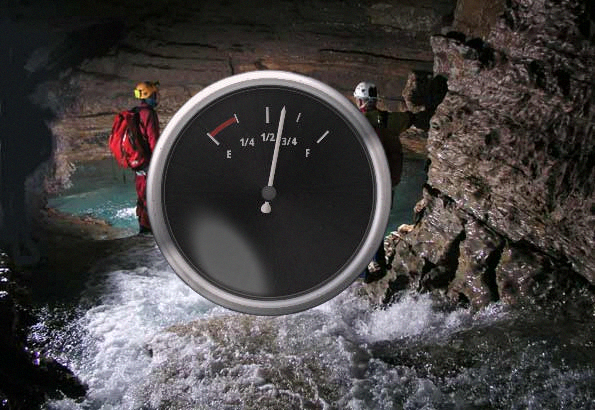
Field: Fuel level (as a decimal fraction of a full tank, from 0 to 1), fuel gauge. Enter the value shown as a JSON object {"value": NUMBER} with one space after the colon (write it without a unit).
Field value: {"value": 0.625}
